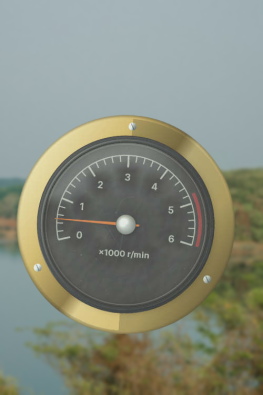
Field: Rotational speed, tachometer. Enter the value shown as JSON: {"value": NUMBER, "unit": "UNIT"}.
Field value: {"value": 500, "unit": "rpm"}
